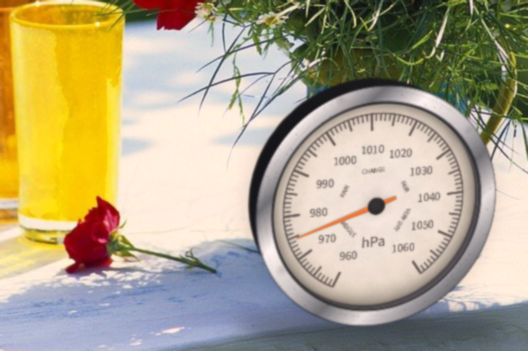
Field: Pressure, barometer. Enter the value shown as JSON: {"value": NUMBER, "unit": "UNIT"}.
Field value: {"value": 975, "unit": "hPa"}
